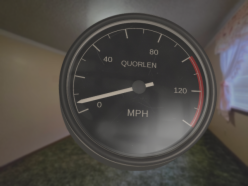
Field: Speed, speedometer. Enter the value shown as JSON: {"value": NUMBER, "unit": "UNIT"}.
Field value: {"value": 5, "unit": "mph"}
